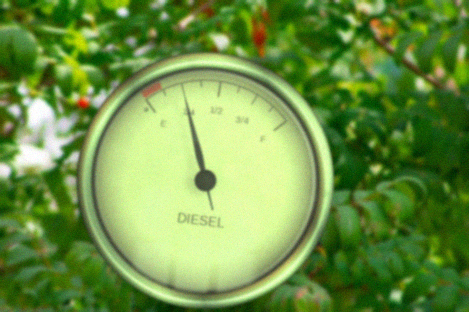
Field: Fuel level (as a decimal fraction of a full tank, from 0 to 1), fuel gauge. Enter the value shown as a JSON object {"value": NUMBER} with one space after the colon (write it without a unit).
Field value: {"value": 0.25}
